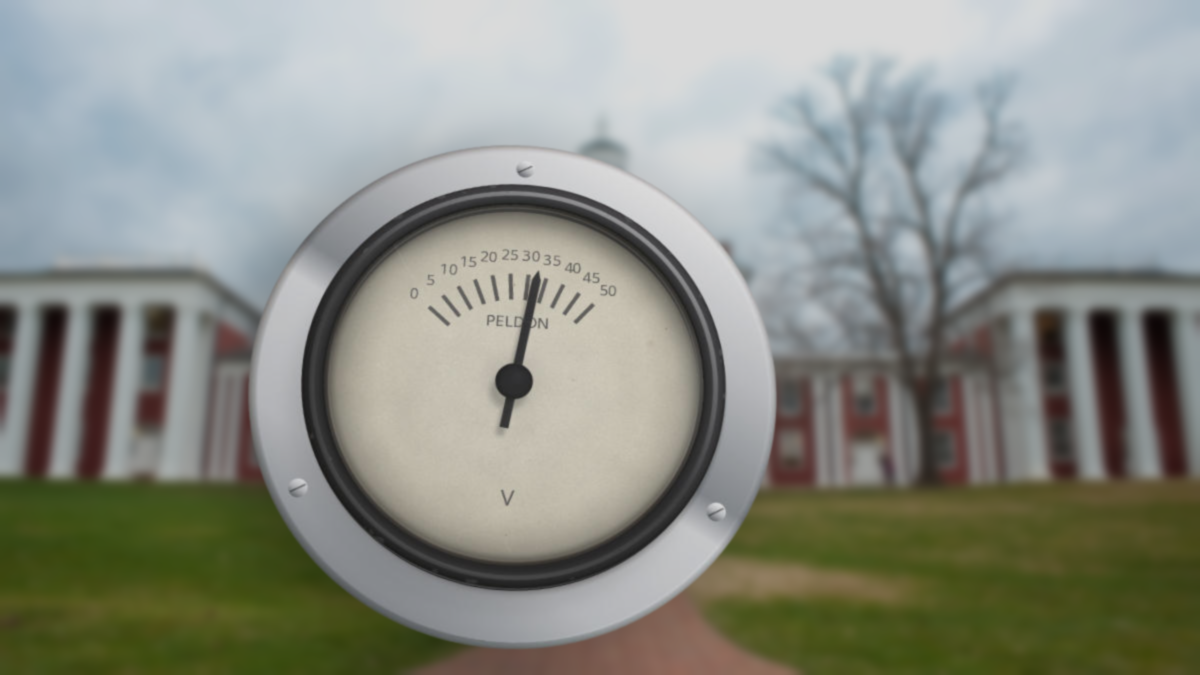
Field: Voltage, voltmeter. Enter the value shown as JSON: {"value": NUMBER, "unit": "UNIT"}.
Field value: {"value": 32.5, "unit": "V"}
